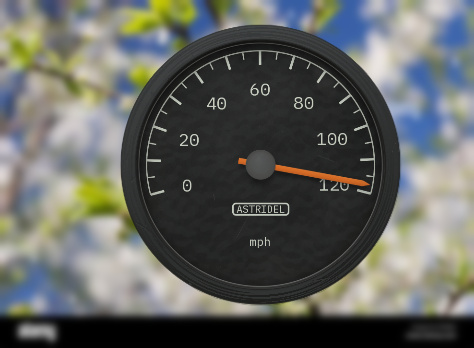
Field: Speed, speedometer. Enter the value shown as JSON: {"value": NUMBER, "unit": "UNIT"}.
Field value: {"value": 117.5, "unit": "mph"}
